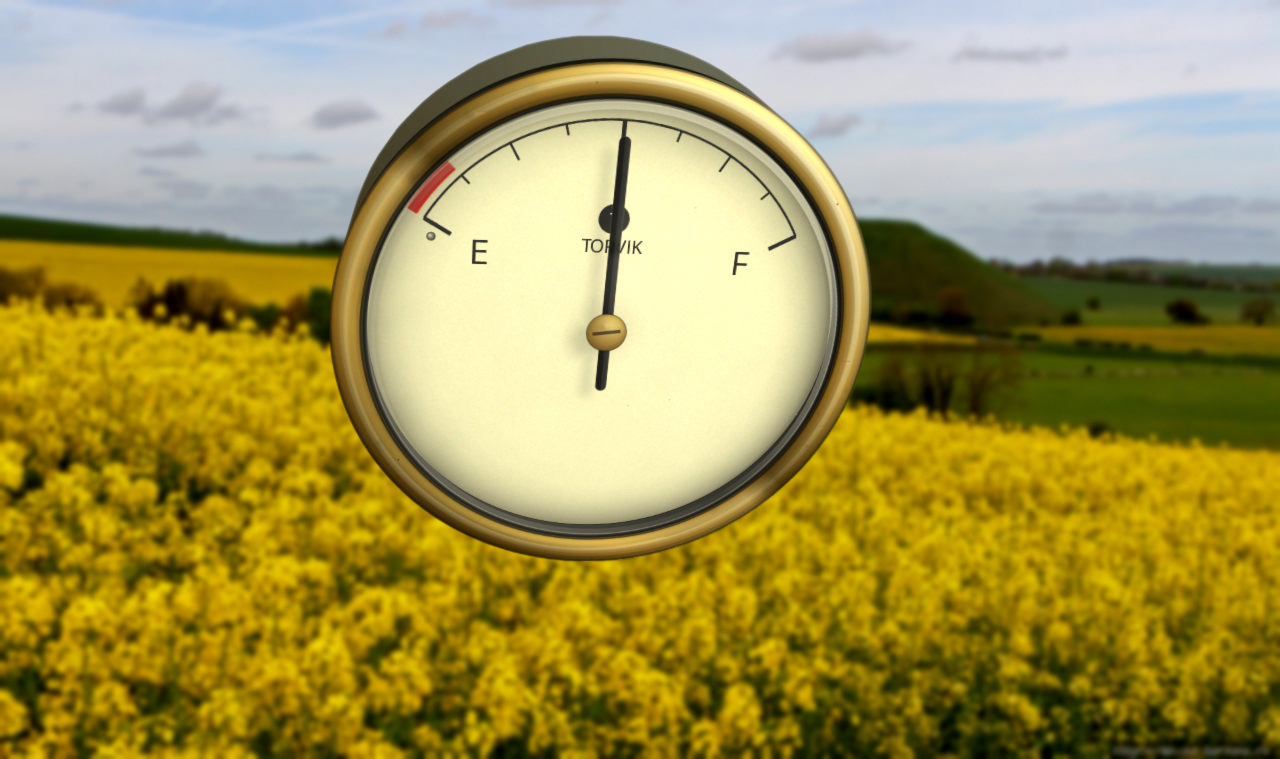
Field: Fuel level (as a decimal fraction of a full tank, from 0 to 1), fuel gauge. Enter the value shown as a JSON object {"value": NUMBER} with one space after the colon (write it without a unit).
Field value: {"value": 0.5}
